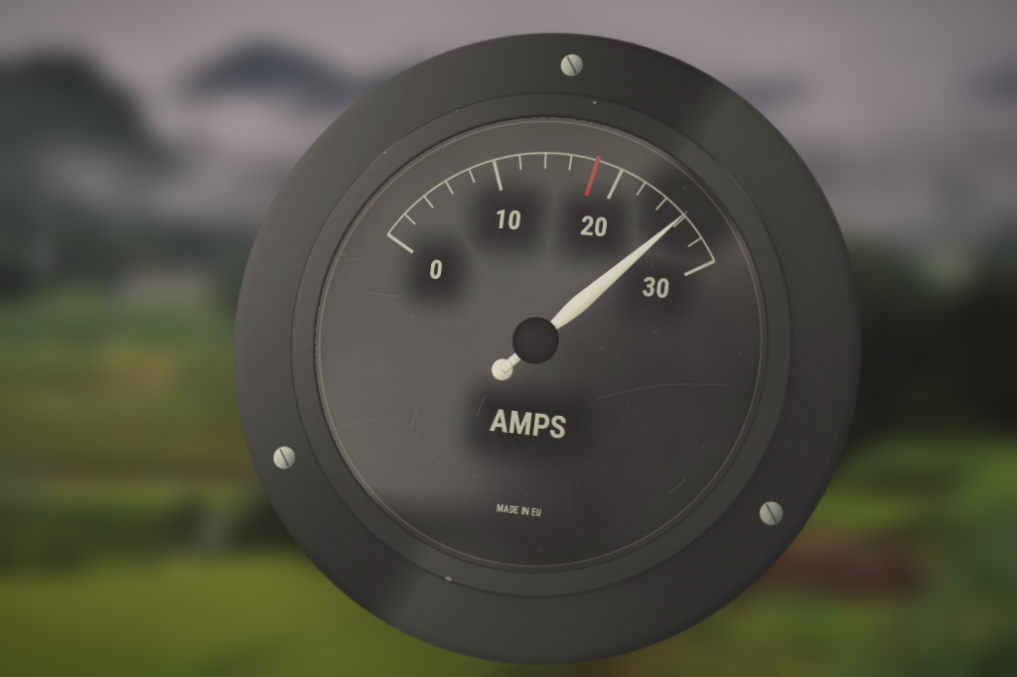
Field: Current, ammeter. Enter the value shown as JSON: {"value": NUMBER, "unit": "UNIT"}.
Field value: {"value": 26, "unit": "A"}
